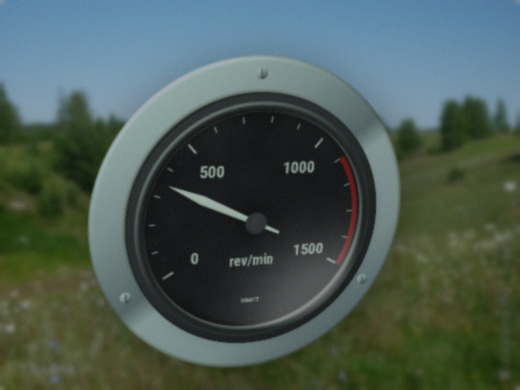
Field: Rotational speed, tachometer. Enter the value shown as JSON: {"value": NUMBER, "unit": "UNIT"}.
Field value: {"value": 350, "unit": "rpm"}
